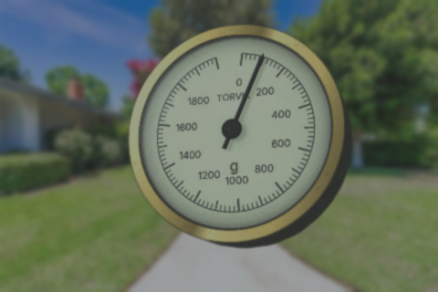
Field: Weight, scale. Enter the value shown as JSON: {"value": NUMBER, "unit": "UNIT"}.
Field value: {"value": 100, "unit": "g"}
